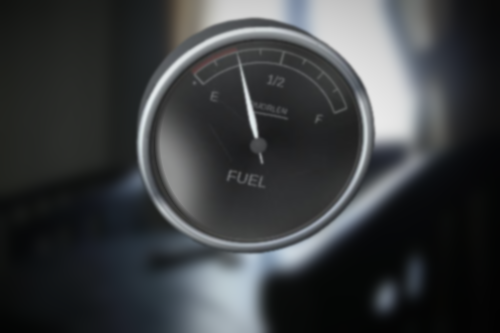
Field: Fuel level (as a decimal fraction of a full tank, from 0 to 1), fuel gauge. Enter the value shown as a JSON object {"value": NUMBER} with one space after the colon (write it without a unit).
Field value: {"value": 0.25}
